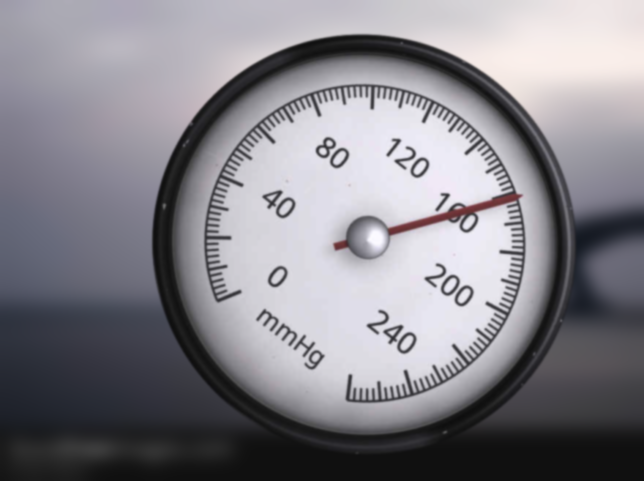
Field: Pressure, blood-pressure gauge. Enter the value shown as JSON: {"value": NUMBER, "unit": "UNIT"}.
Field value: {"value": 162, "unit": "mmHg"}
